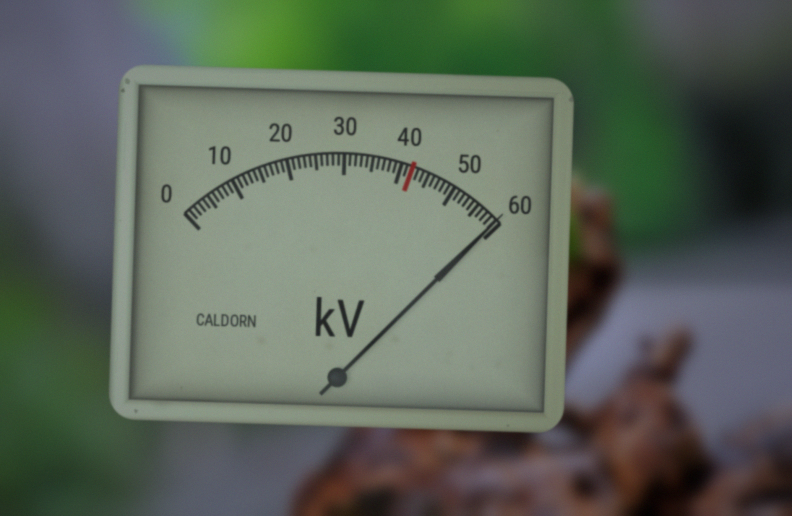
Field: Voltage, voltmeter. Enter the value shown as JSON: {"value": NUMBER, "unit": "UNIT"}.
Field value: {"value": 59, "unit": "kV"}
